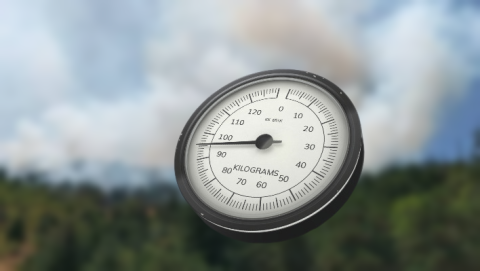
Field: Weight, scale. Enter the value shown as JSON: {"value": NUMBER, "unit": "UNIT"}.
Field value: {"value": 95, "unit": "kg"}
